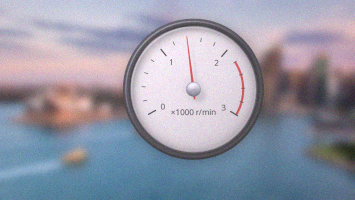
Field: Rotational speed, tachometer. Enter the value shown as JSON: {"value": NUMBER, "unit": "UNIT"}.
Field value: {"value": 1400, "unit": "rpm"}
